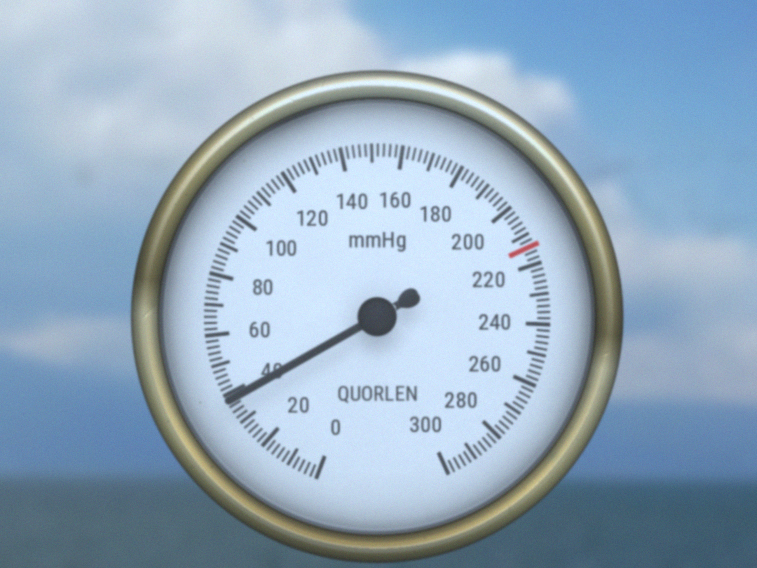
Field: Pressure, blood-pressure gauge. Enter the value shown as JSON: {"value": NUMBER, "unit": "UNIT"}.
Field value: {"value": 38, "unit": "mmHg"}
